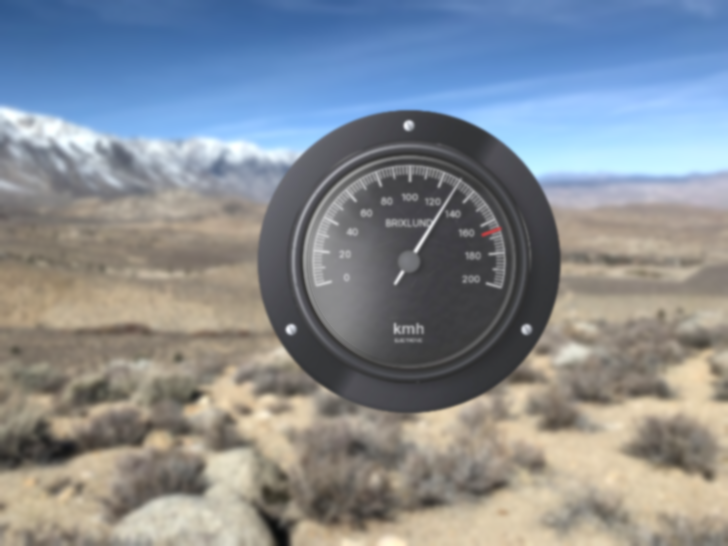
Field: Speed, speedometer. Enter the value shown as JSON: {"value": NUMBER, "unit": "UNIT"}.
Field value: {"value": 130, "unit": "km/h"}
